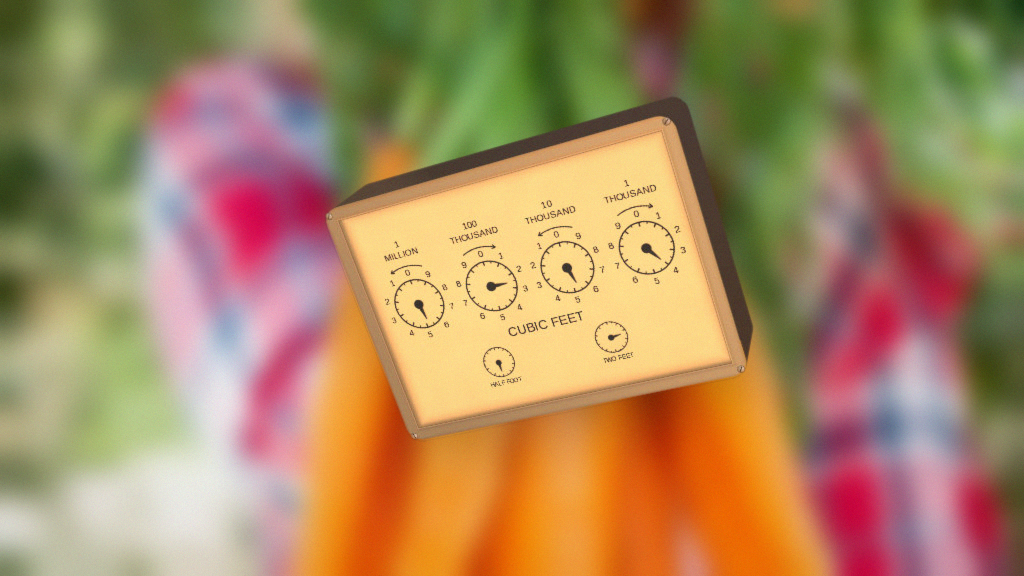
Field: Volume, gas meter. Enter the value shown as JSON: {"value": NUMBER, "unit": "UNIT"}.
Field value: {"value": 525400, "unit": "ft³"}
